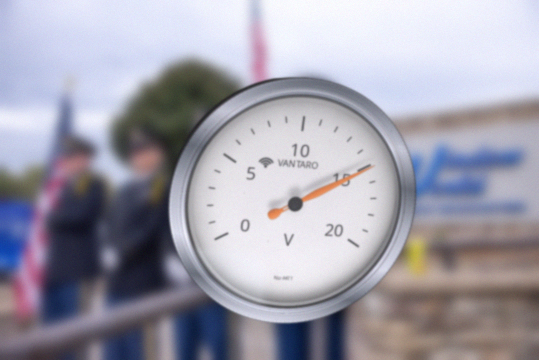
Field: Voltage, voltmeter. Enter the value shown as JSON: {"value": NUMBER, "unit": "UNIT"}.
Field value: {"value": 15, "unit": "V"}
